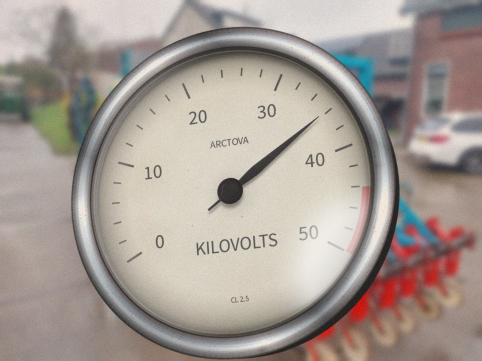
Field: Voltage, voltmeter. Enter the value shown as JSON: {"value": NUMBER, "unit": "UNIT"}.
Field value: {"value": 36, "unit": "kV"}
